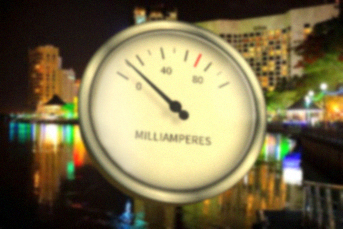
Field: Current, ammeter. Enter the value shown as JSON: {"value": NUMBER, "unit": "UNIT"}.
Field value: {"value": 10, "unit": "mA"}
